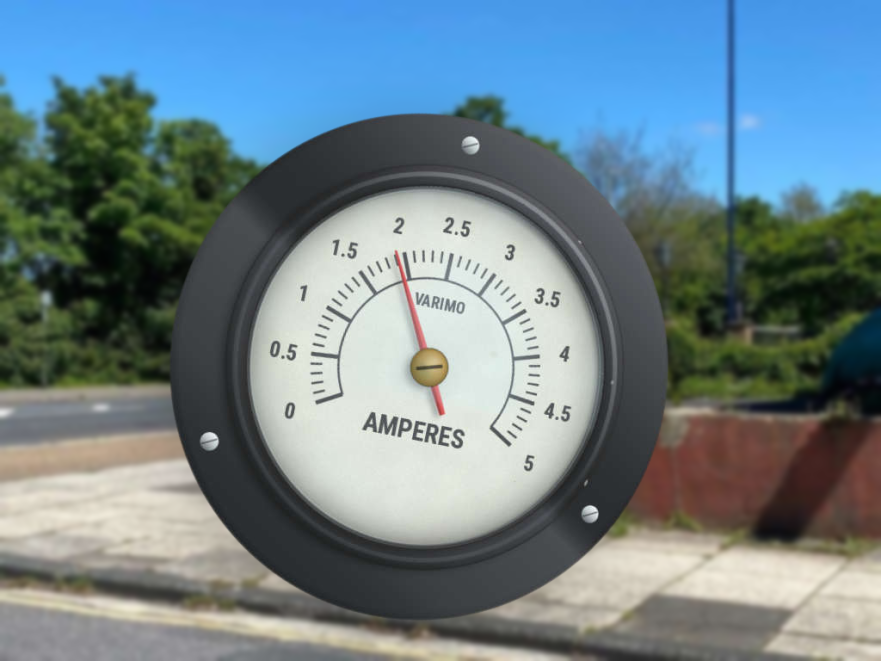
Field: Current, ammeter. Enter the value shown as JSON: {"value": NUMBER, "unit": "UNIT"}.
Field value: {"value": 1.9, "unit": "A"}
